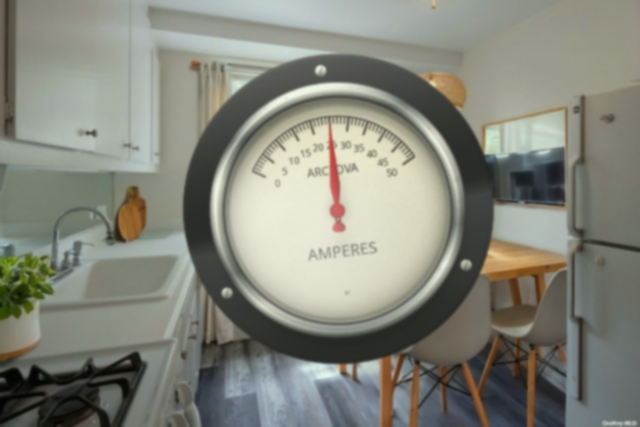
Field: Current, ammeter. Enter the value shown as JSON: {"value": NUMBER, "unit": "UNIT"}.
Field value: {"value": 25, "unit": "A"}
